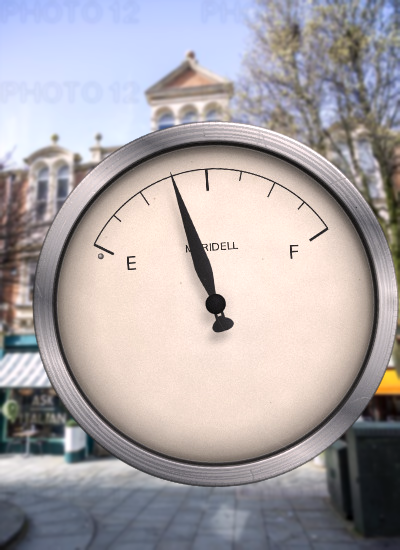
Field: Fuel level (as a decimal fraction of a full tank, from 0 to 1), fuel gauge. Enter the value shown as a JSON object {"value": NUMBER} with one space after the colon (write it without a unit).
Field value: {"value": 0.375}
